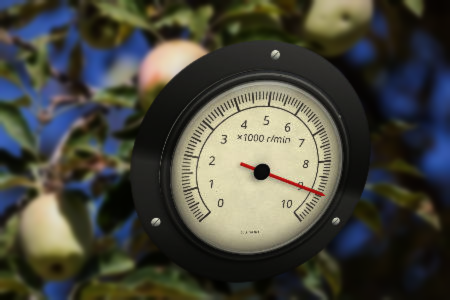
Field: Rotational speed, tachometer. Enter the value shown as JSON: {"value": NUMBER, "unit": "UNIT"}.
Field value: {"value": 9000, "unit": "rpm"}
